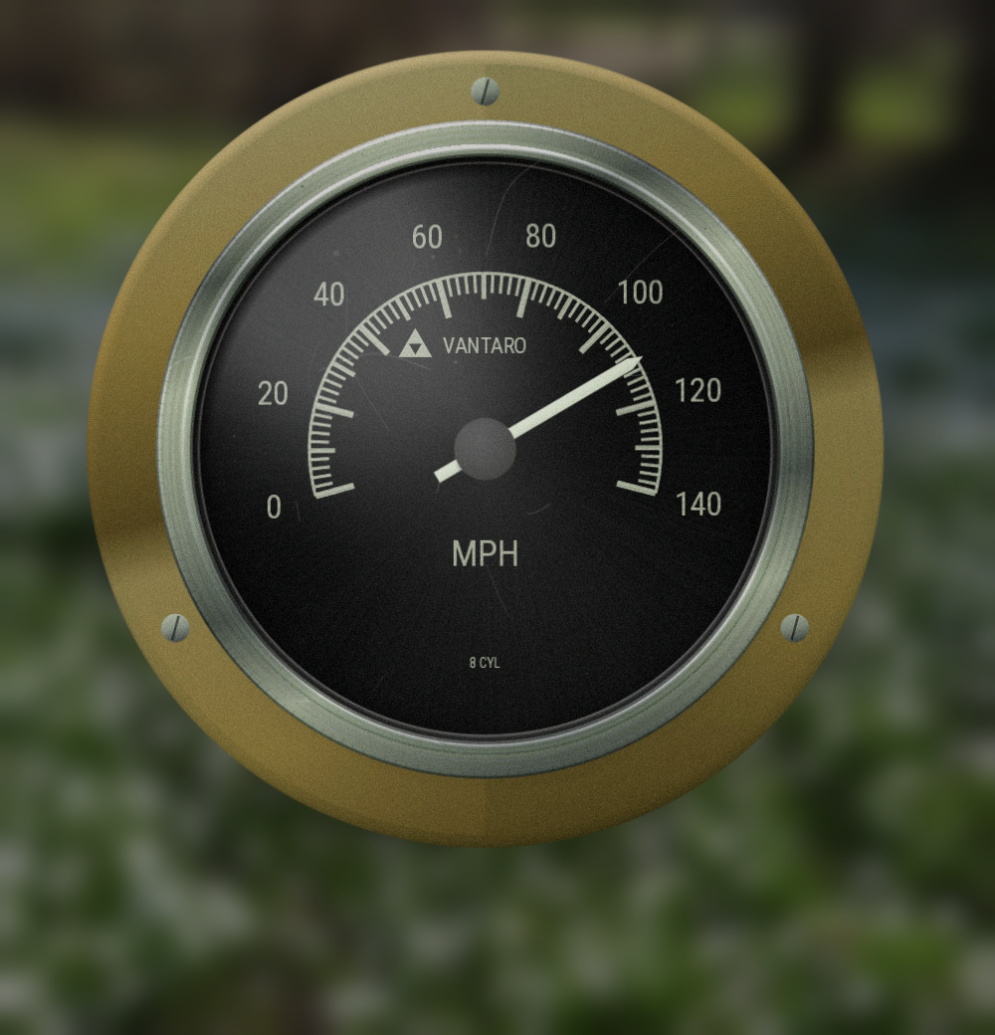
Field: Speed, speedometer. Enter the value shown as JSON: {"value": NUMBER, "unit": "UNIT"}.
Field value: {"value": 110, "unit": "mph"}
